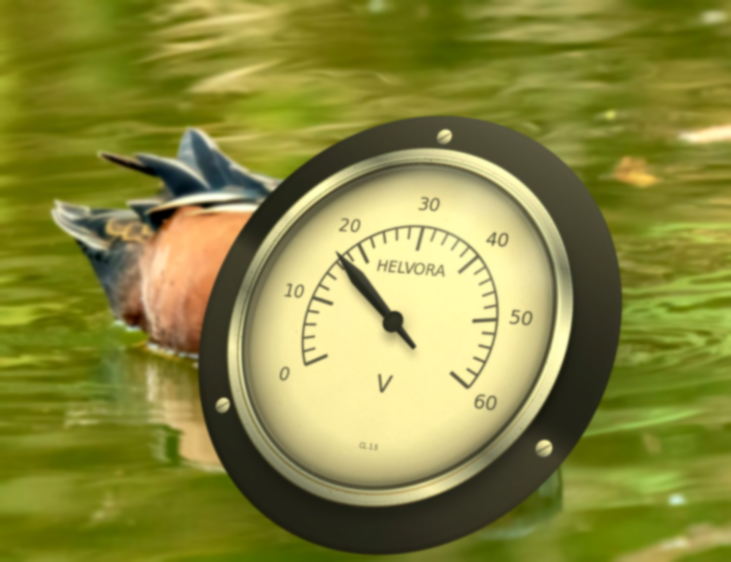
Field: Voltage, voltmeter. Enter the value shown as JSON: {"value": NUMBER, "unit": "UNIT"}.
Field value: {"value": 17, "unit": "V"}
